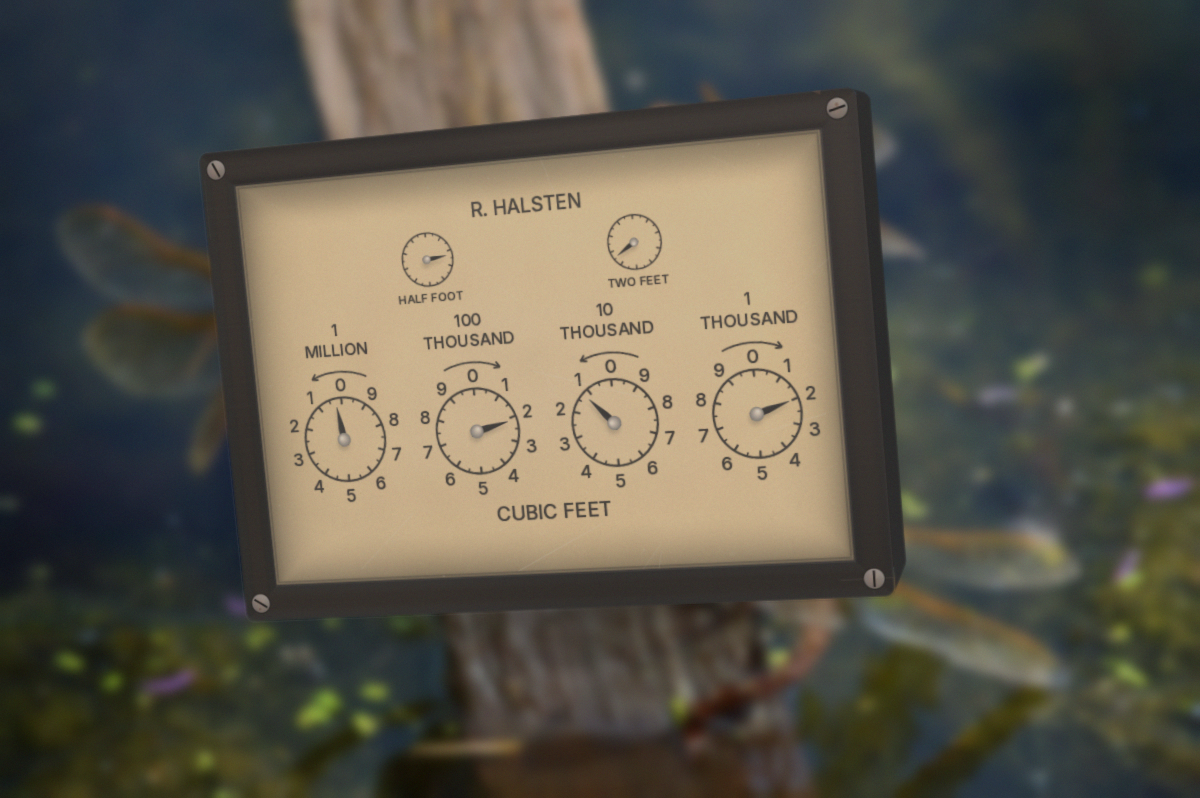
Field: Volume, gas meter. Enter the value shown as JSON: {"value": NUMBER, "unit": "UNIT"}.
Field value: {"value": 21200, "unit": "ft³"}
